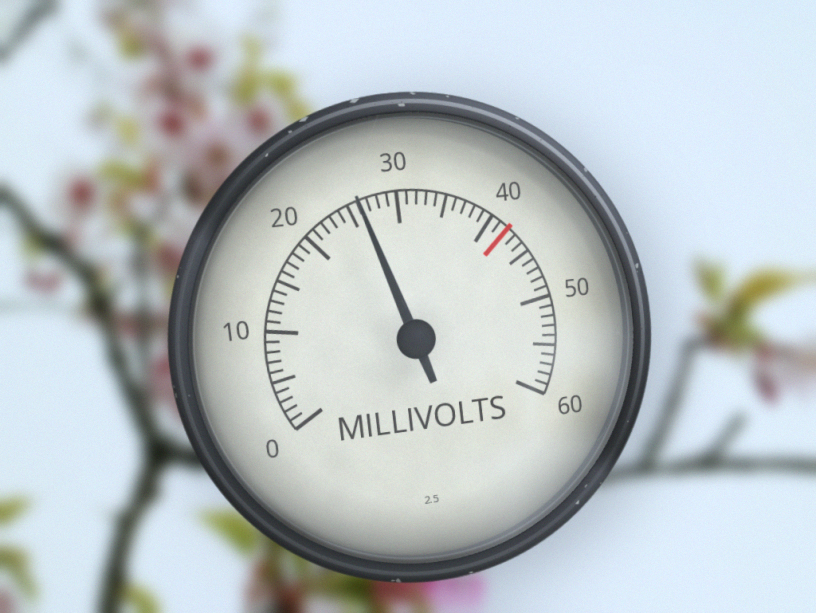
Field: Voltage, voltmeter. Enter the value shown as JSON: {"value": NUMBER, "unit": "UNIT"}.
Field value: {"value": 26, "unit": "mV"}
